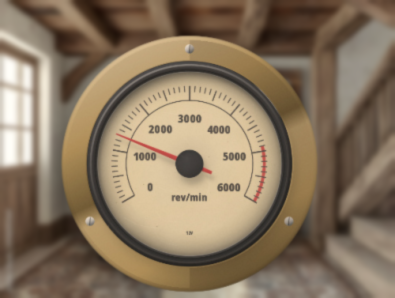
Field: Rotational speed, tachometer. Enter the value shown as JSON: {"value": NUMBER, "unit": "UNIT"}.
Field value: {"value": 1300, "unit": "rpm"}
